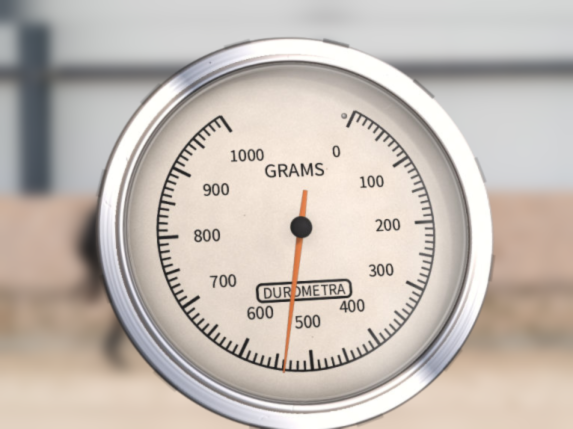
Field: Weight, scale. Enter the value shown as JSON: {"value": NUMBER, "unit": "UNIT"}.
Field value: {"value": 540, "unit": "g"}
